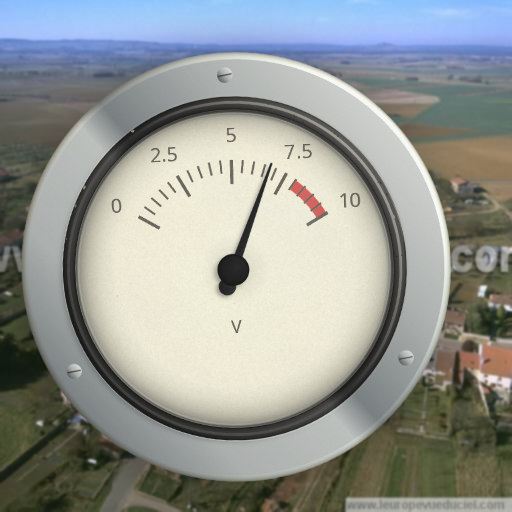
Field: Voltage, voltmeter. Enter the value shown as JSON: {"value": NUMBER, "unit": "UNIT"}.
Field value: {"value": 6.75, "unit": "V"}
